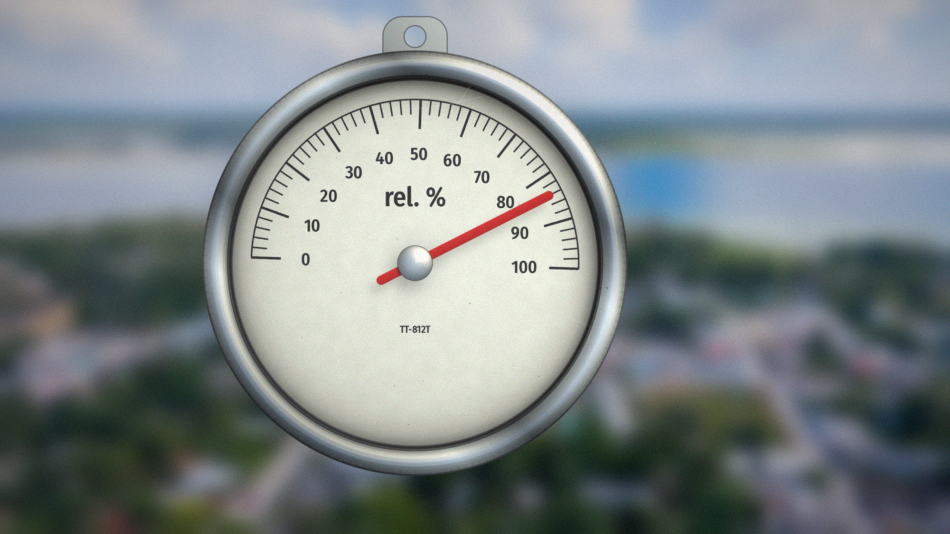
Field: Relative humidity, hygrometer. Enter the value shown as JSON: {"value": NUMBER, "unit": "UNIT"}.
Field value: {"value": 84, "unit": "%"}
